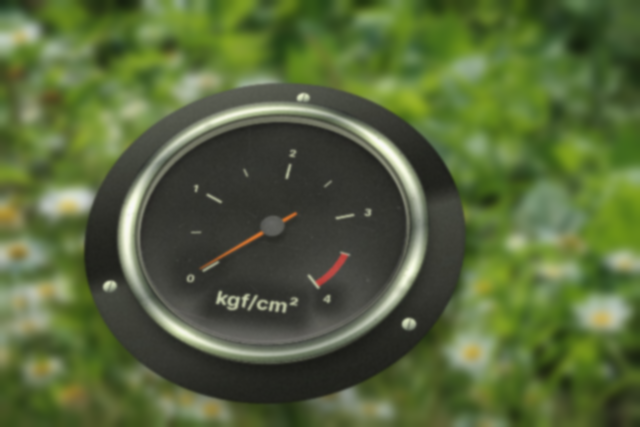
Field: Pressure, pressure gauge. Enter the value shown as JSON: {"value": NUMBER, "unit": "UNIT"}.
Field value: {"value": 0, "unit": "kg/cm²"}
